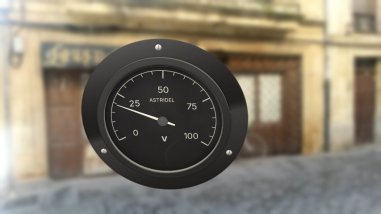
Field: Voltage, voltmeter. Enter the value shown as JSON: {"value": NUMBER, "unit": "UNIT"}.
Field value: {"value": 20, "unit": "V"}
